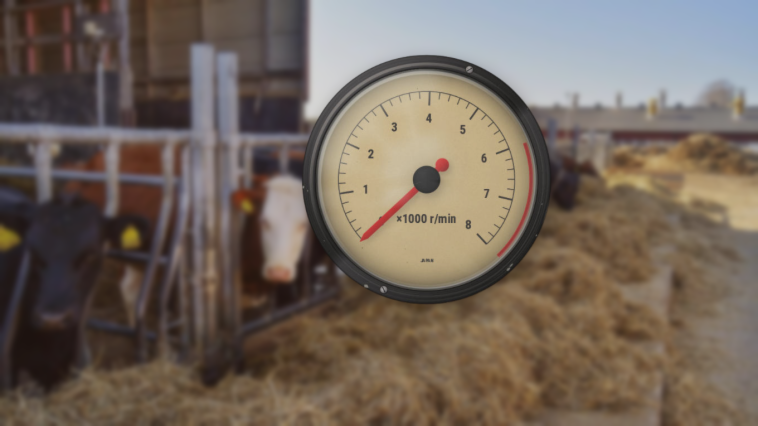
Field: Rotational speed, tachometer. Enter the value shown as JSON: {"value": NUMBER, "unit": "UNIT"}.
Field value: {"value": 0, "unit": "rpm"}
